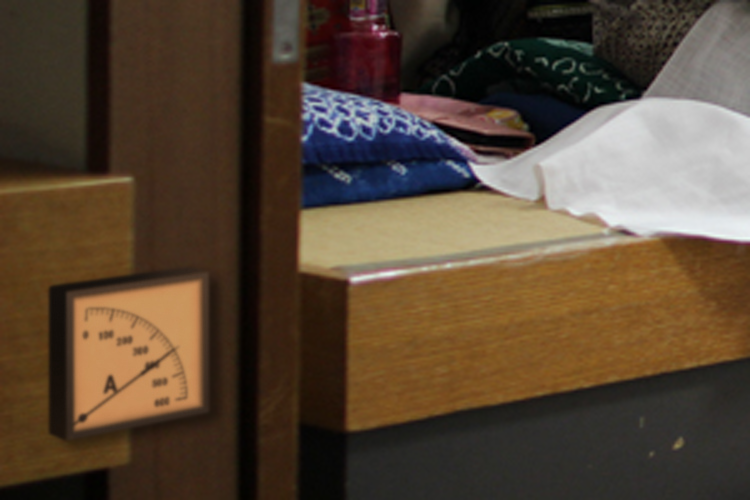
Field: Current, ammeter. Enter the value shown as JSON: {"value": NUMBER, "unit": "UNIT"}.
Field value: {"value": 400, "unit": "A"}
